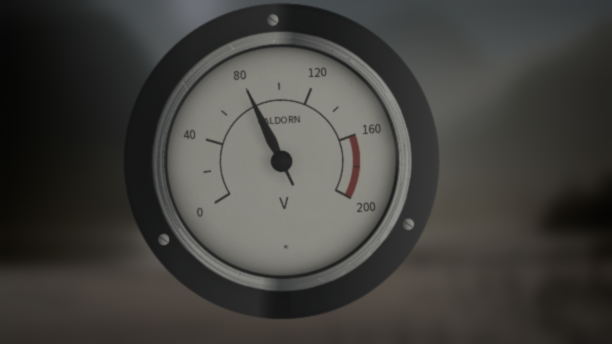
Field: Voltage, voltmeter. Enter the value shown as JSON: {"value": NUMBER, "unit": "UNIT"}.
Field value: {"value": 80, "unit": "V"}
